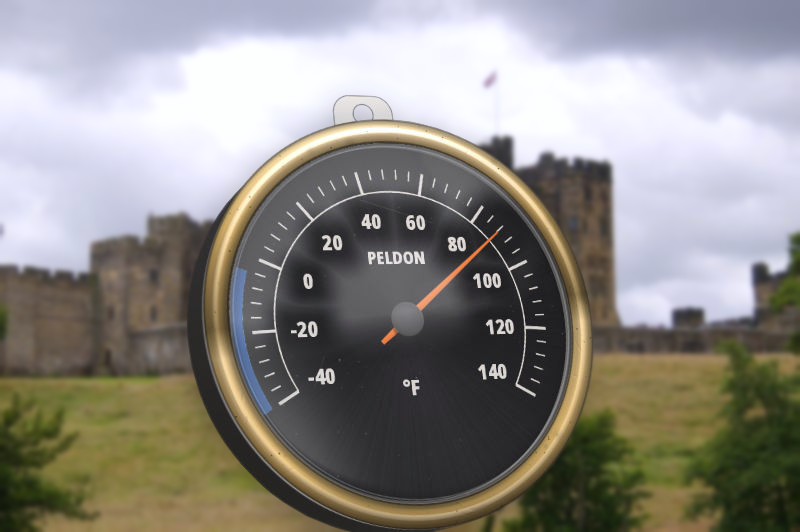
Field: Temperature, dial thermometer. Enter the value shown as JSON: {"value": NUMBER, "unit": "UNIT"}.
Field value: {"value": 88, "unit": "°F"}
